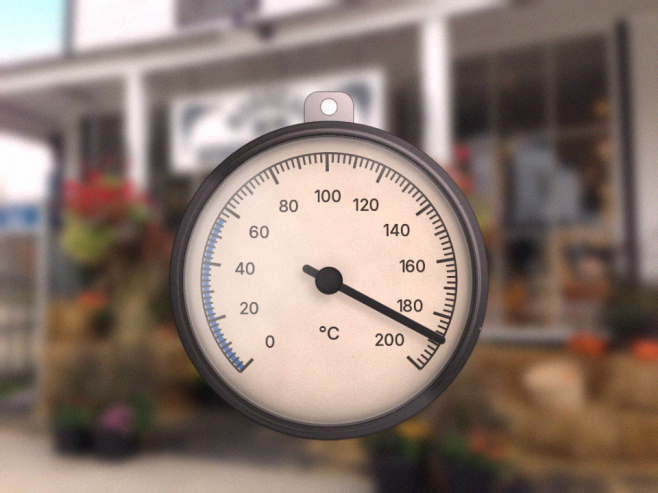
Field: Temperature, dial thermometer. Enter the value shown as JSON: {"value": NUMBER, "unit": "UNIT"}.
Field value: {"value": 188, "unit": "°C"}
